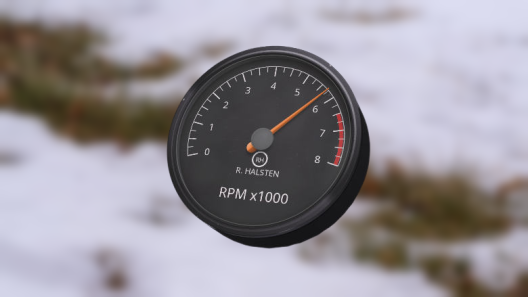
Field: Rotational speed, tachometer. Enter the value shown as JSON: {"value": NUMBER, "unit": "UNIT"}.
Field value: {"value": 5750, "unit": "rpm"}
